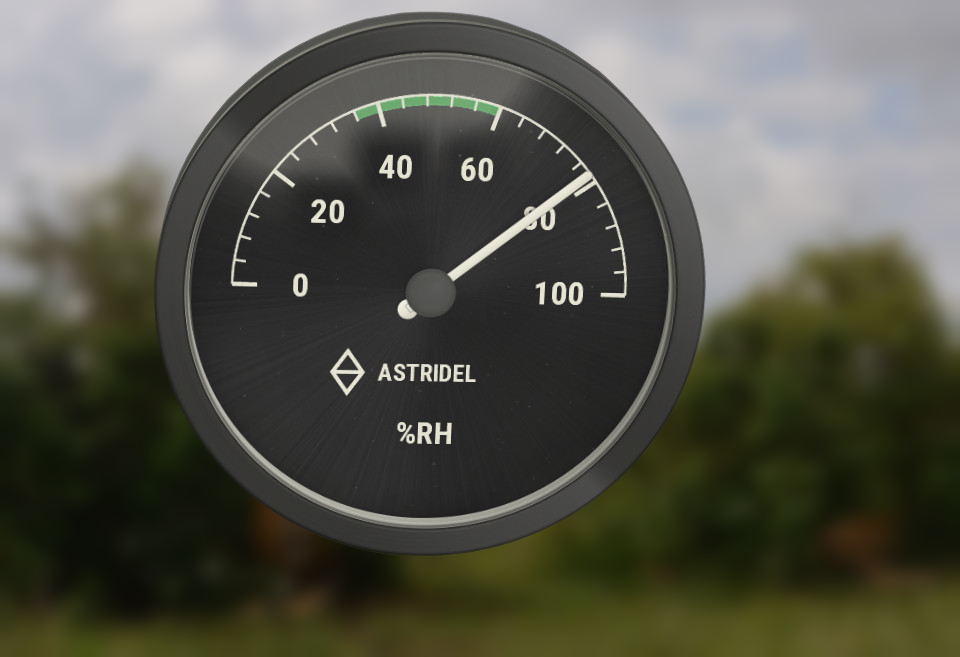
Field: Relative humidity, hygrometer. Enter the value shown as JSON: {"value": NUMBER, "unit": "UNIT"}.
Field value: {"value": 78, "unit": "%"}
